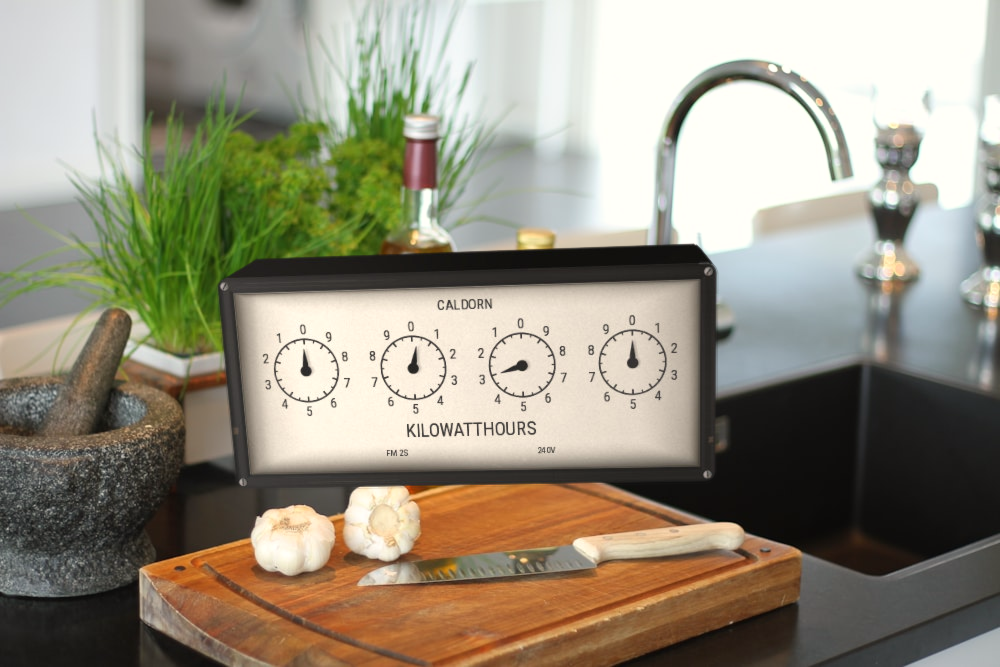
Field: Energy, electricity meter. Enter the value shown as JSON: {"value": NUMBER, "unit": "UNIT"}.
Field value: {"value": 30, "unit": "kWh"}
